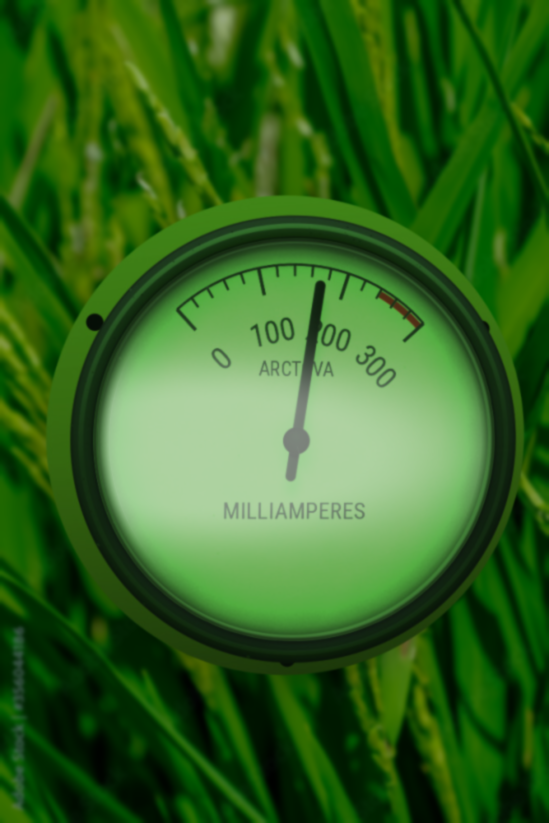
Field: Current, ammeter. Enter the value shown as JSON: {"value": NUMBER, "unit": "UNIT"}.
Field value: {"value": 170, "unit": "mA"}
